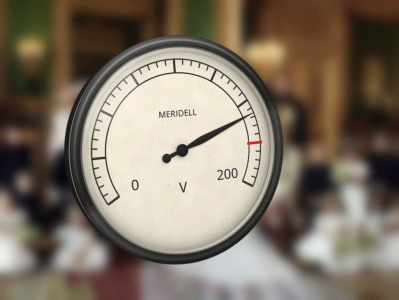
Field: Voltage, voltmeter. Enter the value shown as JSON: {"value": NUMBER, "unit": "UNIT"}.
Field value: {"value": 157.5, "unit": "V"}
